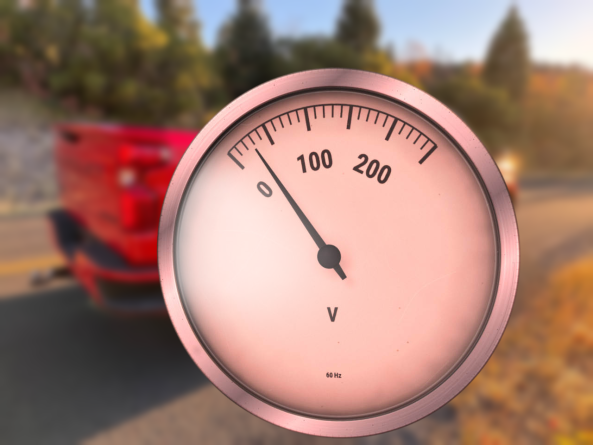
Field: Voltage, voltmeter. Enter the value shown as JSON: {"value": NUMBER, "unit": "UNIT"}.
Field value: {"value": 30, "unit": "V"}
